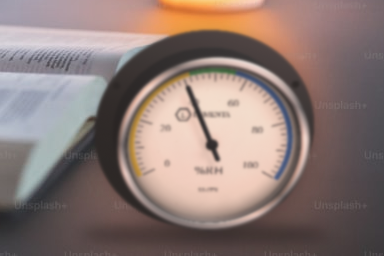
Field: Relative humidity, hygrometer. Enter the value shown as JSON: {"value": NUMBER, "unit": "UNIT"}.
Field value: {"value": 40, "unit": "%"}
